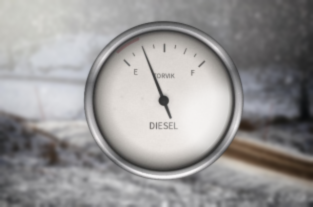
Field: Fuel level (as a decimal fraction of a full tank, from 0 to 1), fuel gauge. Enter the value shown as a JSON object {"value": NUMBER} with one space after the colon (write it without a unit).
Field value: {"value": 0.25}
